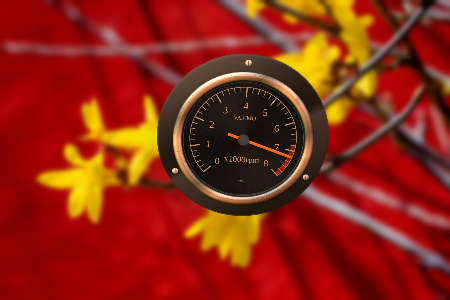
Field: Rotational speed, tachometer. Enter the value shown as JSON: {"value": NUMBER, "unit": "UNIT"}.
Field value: {"value": 7200, "unit": "rpm"}
